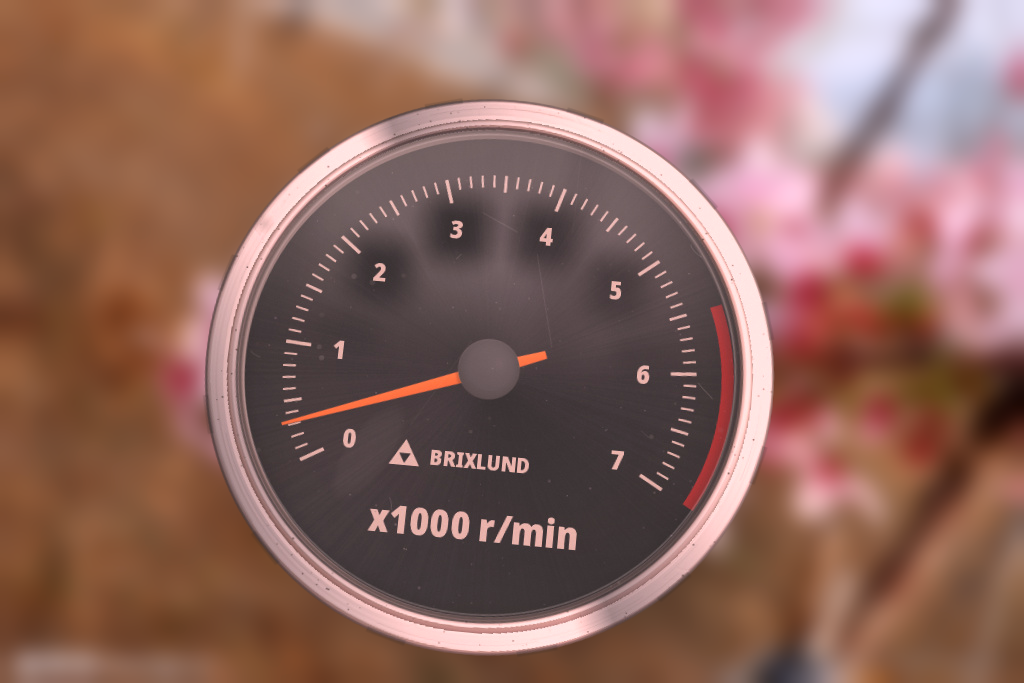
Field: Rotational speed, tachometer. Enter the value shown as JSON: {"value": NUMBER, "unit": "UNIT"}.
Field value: {"value": 300, "unit": "rpm"}
